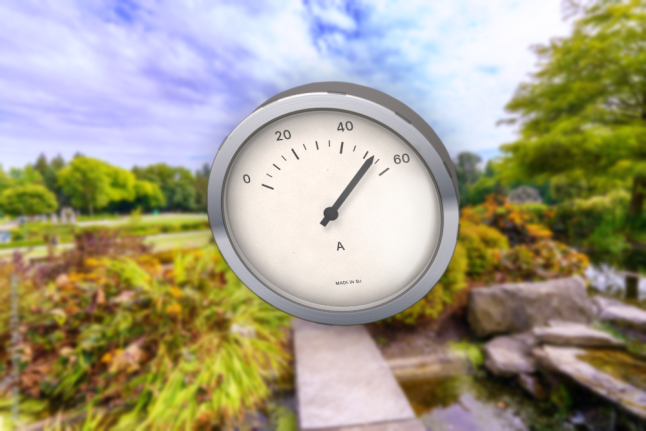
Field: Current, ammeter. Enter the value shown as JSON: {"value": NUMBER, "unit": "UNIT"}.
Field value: {"value": 52.5, "unit": "A"}
